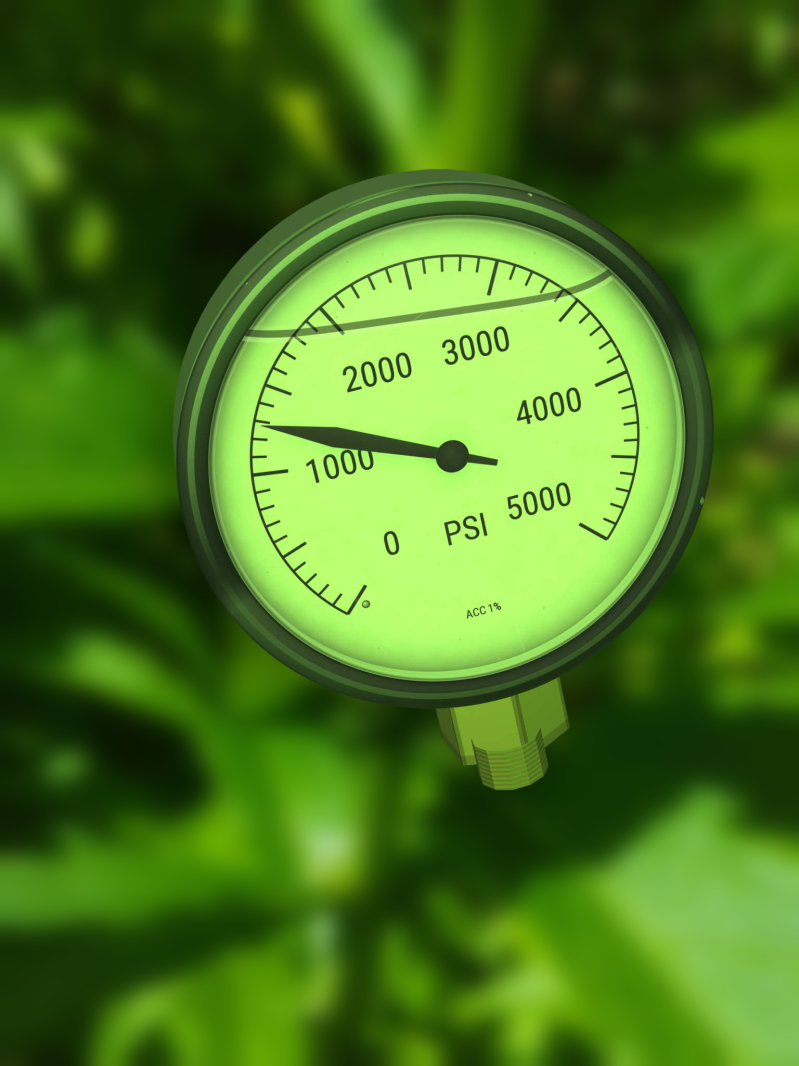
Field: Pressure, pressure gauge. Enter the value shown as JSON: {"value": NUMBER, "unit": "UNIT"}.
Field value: {"value": 1300, "unit": "psi"}
